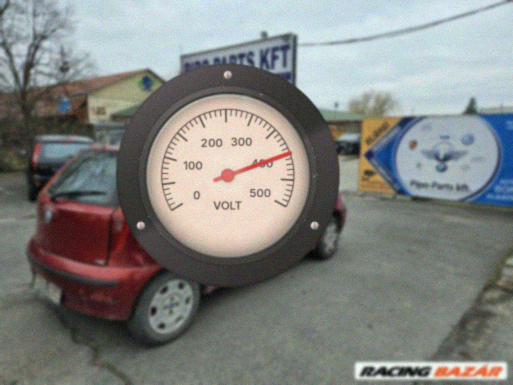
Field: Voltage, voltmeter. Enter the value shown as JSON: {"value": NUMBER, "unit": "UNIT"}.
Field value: {"value": 400, "unit": "V"}
